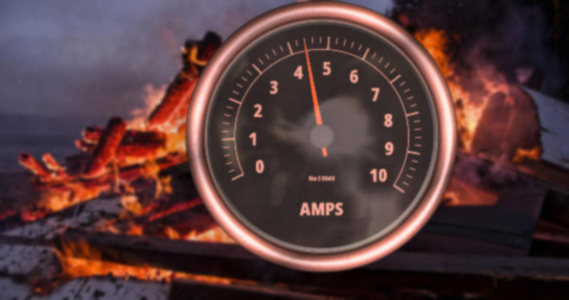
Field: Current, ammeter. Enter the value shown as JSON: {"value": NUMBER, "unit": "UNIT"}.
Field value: {"value": 4.4, "unit": "A"}
